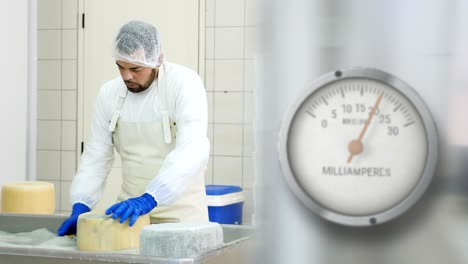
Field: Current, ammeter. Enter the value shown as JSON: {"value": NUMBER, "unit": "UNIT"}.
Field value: {"value": 20, "unit": "mA"}
